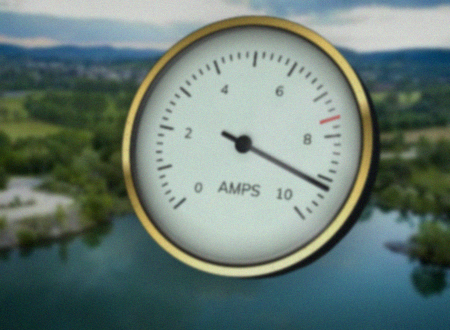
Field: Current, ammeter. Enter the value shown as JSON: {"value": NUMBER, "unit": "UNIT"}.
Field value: {"value": 9.2, "unit": "A"}
